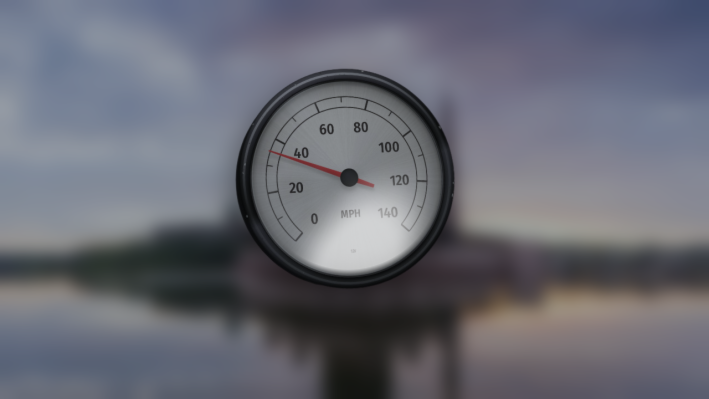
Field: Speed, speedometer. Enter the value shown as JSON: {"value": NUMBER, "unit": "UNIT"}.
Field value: {"value": 35, "unit": "mph"}
